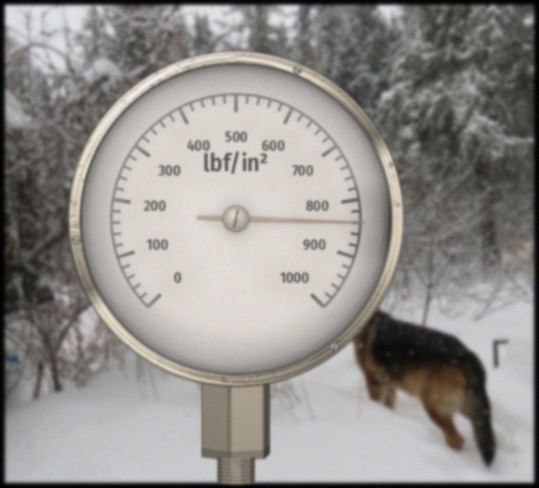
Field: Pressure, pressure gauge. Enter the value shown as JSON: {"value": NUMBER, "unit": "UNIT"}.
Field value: {"value": 840, "unit": "psi"}
